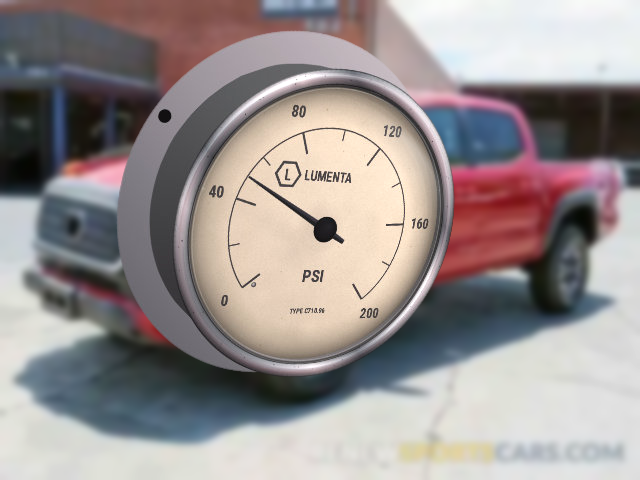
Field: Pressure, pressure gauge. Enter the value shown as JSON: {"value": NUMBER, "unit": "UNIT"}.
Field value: {"value": 50, "unit": "psi"}
